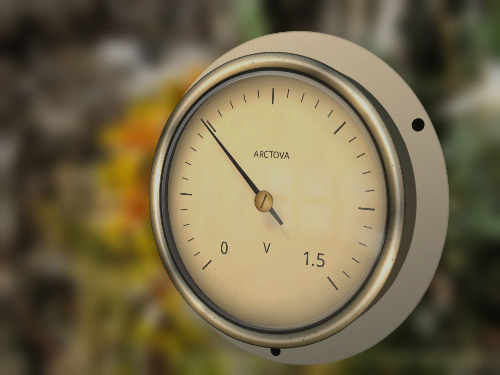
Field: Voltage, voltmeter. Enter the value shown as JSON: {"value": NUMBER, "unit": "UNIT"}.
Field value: {"value": 0.5, "unit": "V"}
